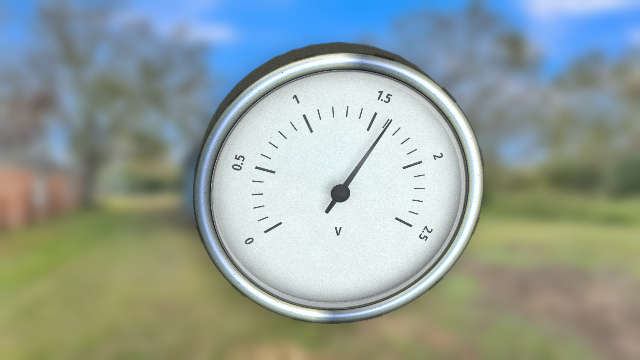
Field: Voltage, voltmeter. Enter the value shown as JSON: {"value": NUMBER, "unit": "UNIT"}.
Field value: {"value": 1.6, "unit": "V"}
